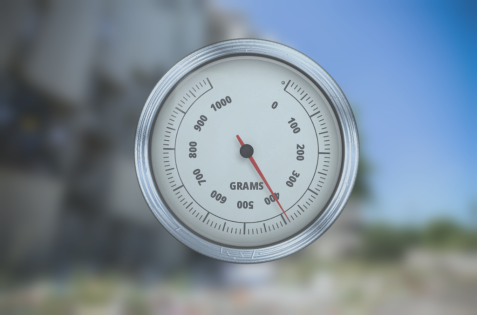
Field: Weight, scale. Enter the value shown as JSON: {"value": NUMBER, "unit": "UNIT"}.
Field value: {"value": 390, "unit": "g"}
